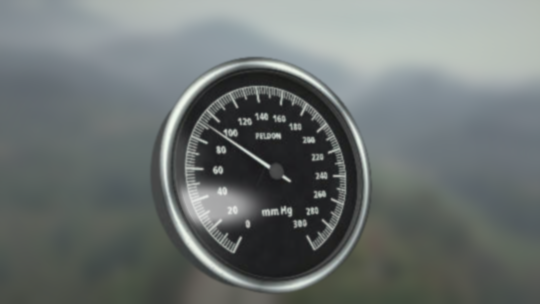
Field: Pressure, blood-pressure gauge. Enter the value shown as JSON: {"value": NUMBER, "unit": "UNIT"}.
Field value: {"value": 90, "unit": "mmHg"}
